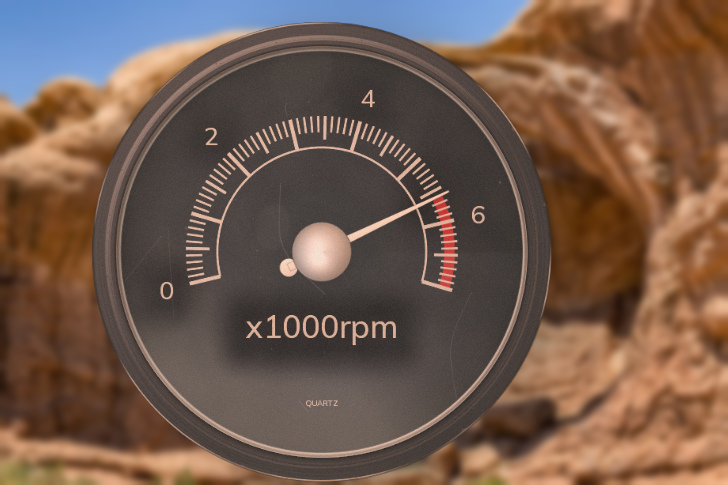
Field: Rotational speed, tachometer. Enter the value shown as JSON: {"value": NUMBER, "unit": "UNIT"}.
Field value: {"value": 5600, "unit": "rpm"}
